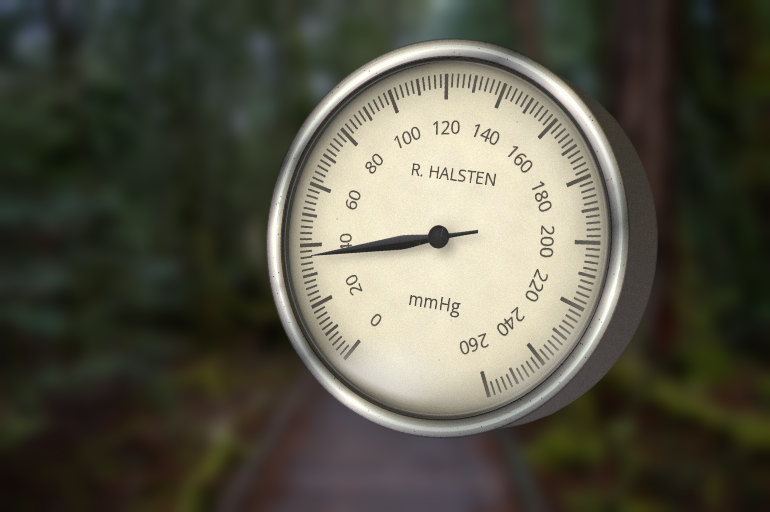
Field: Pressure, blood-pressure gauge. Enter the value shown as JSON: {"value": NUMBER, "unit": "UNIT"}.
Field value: {"value": 36, "unit": "mmHg"}
